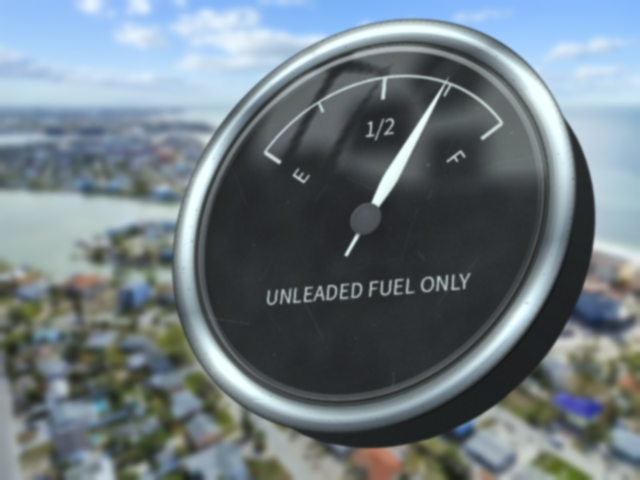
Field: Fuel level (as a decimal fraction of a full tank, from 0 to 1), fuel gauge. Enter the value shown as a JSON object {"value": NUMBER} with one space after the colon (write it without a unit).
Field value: {"value": 0.75}
